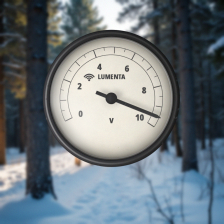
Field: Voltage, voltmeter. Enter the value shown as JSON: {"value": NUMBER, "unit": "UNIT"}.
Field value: {"value": 9.5, "unit": "V"}
